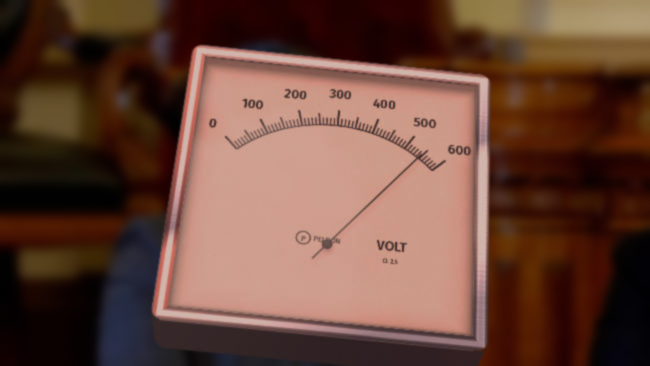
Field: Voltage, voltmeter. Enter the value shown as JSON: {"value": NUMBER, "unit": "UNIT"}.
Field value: {"value": 550, "unit": "V"}
